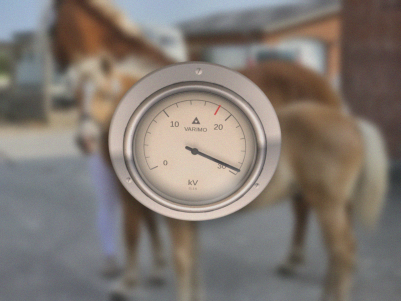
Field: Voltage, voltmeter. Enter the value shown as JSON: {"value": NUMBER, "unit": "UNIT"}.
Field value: {"value": 29, "unit": "kV"}
